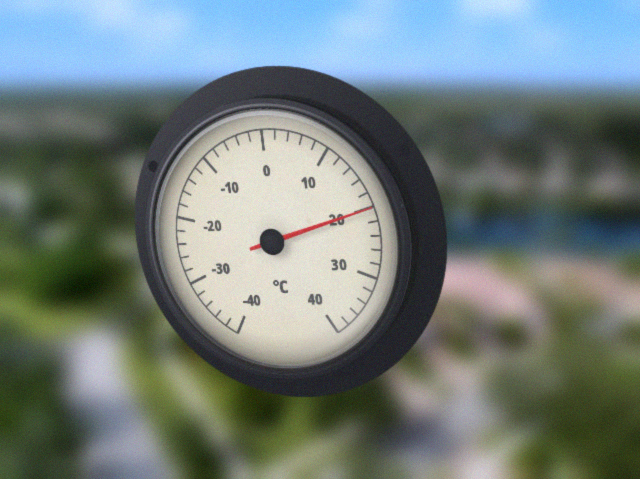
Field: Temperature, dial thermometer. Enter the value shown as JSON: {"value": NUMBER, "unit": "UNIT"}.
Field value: {"value": 20, "unit": "°C"}
